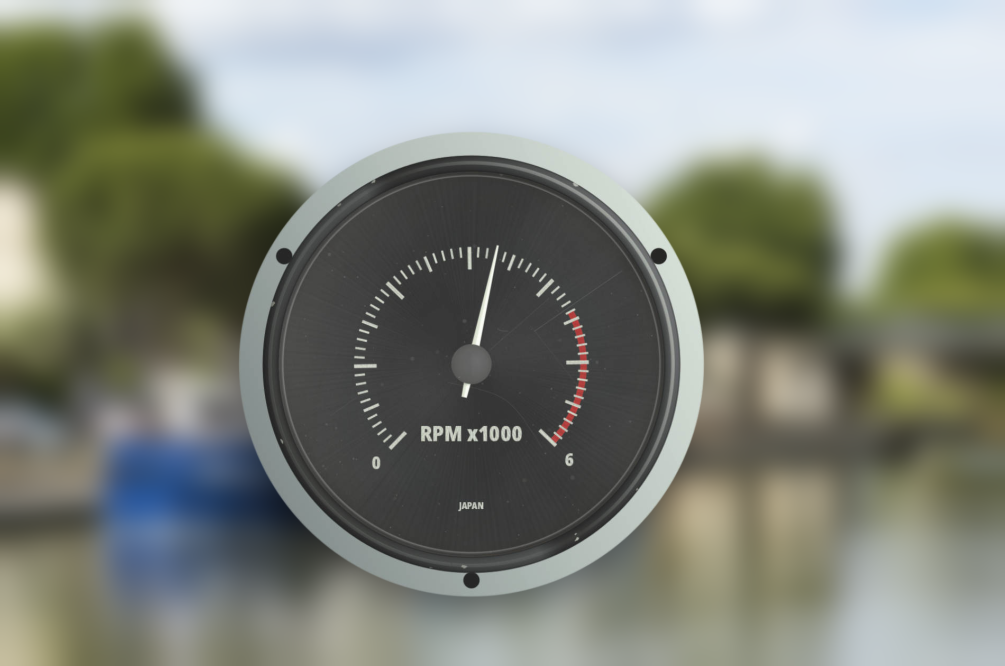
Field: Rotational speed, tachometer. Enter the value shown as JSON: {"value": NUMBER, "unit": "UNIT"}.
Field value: {"value": 3300, "unit": "rpm"}
